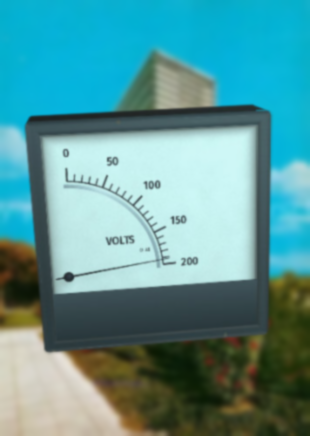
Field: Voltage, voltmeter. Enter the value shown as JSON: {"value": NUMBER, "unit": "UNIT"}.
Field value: {"value": 190, "unit": "V"}
